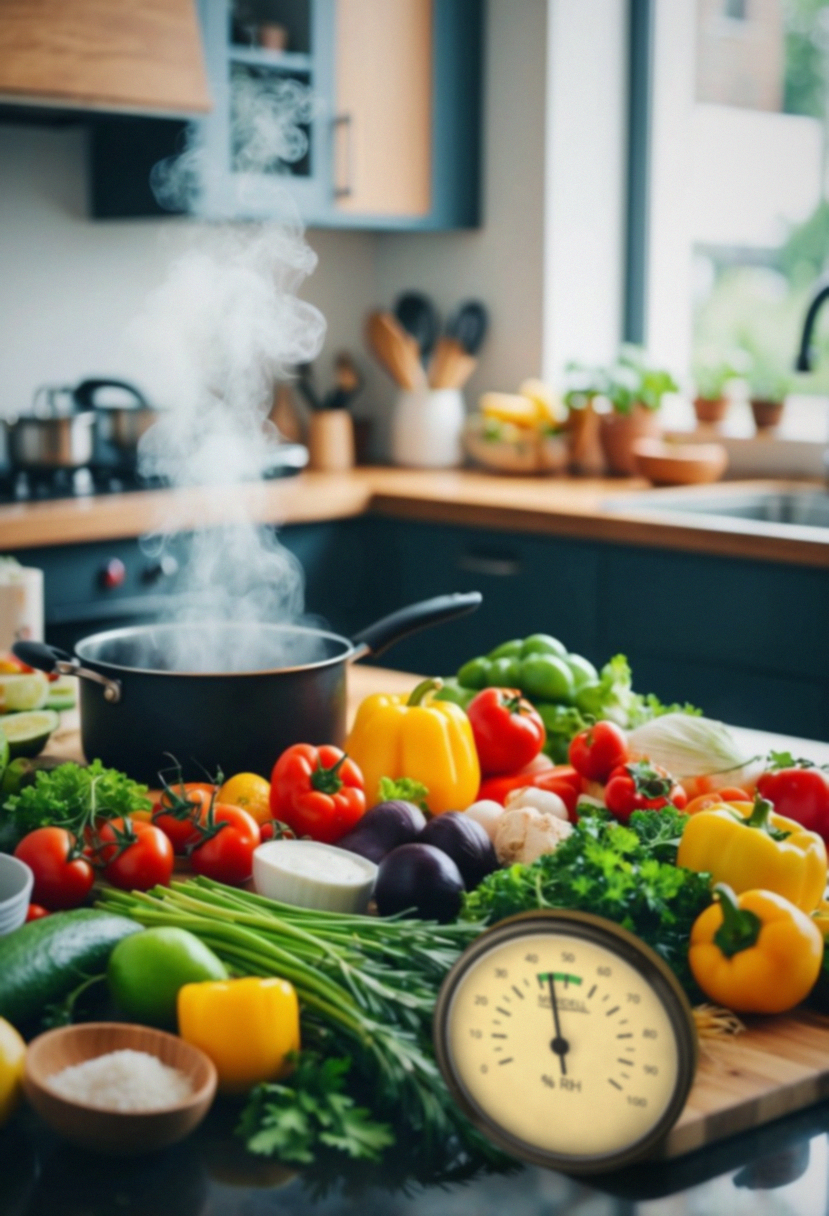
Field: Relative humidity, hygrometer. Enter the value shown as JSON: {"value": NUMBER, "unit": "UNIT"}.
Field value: {"value": 45, "unit": "%"}
